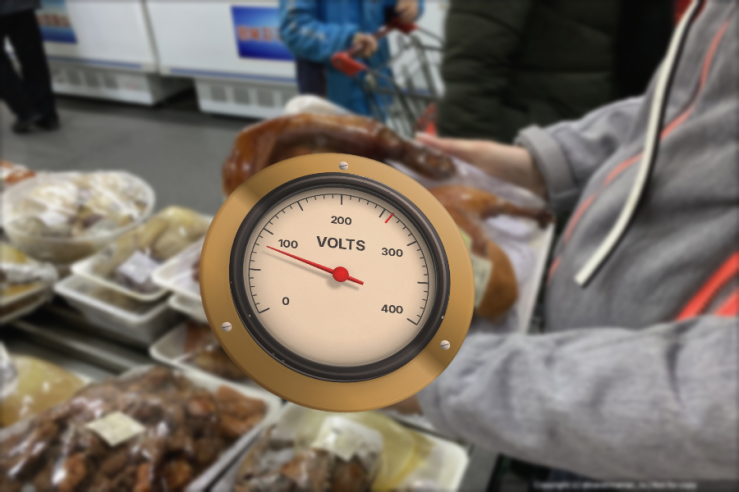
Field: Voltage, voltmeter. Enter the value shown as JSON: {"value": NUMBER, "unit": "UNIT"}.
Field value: {"value": 80, "unit": "V"}
